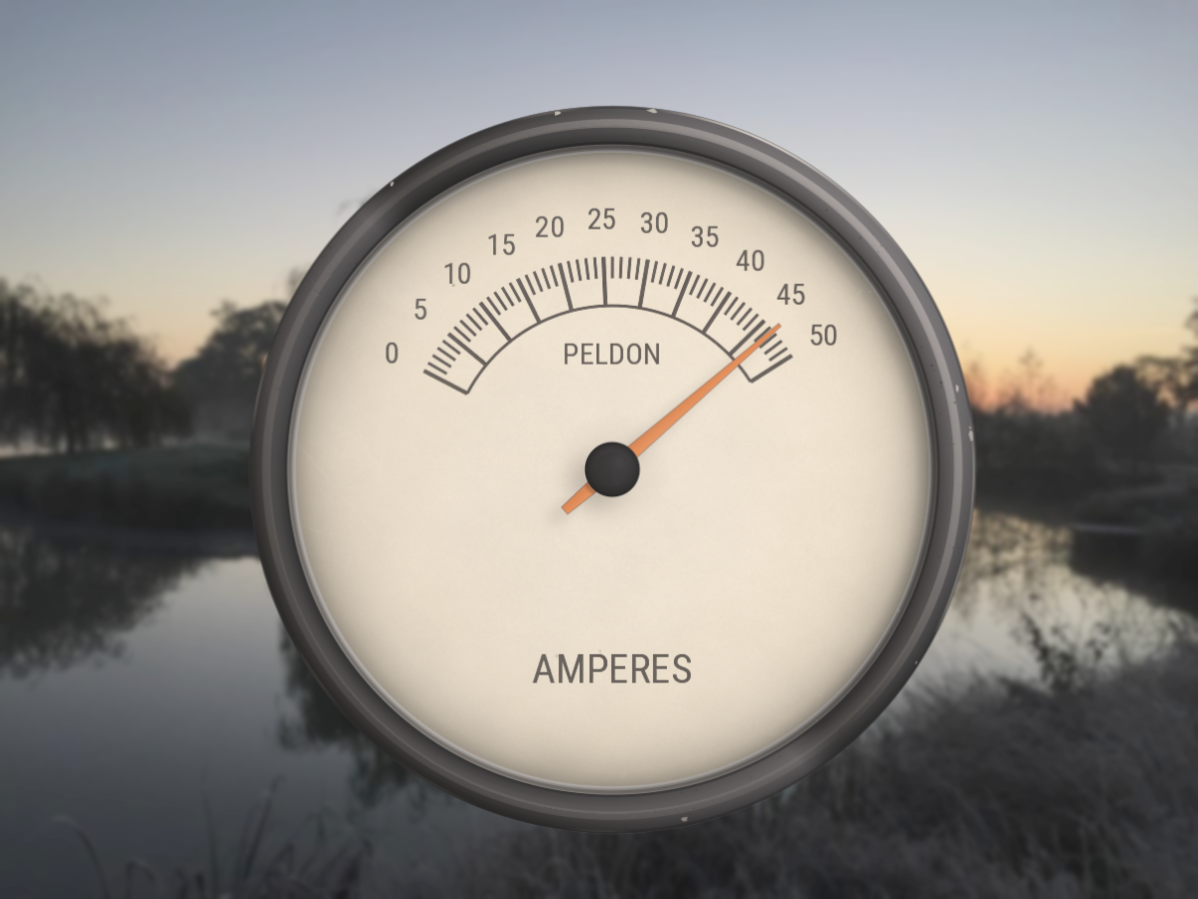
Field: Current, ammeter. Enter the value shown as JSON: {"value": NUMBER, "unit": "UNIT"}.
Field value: {"value": 46.5, "unit": "A"}
